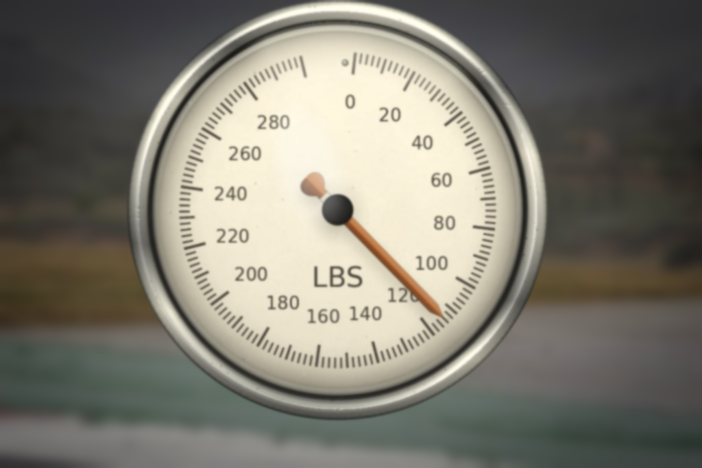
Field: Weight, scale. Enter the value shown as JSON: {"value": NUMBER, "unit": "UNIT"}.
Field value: {"value": 114, "unit": "lb"}
